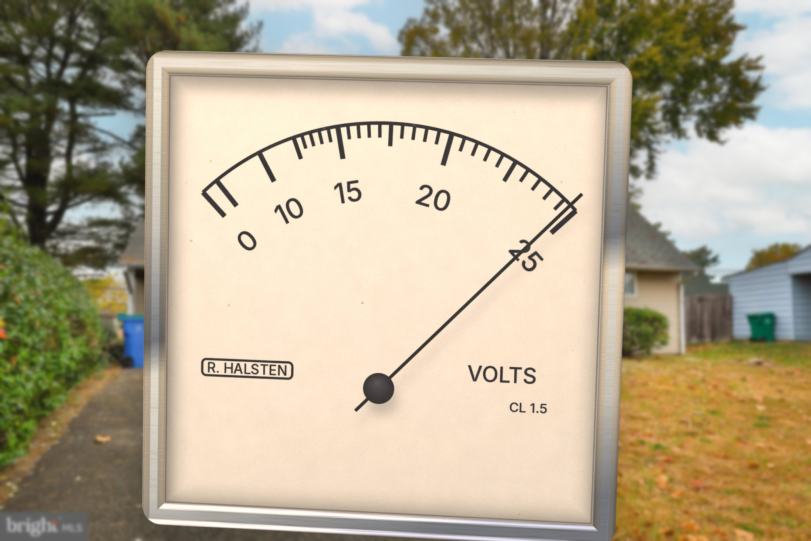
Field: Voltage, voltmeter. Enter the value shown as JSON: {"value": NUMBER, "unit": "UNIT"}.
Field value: {"value": 24.75, "unit": "V"}
